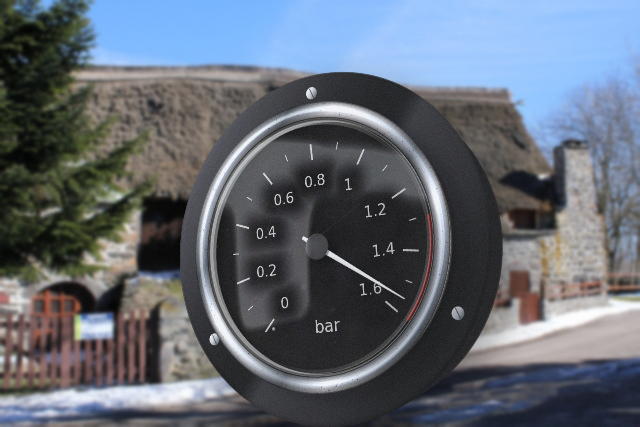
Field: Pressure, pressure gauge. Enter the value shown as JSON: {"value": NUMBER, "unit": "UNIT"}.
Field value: {"value": 1.55, "unit": "bar"}
